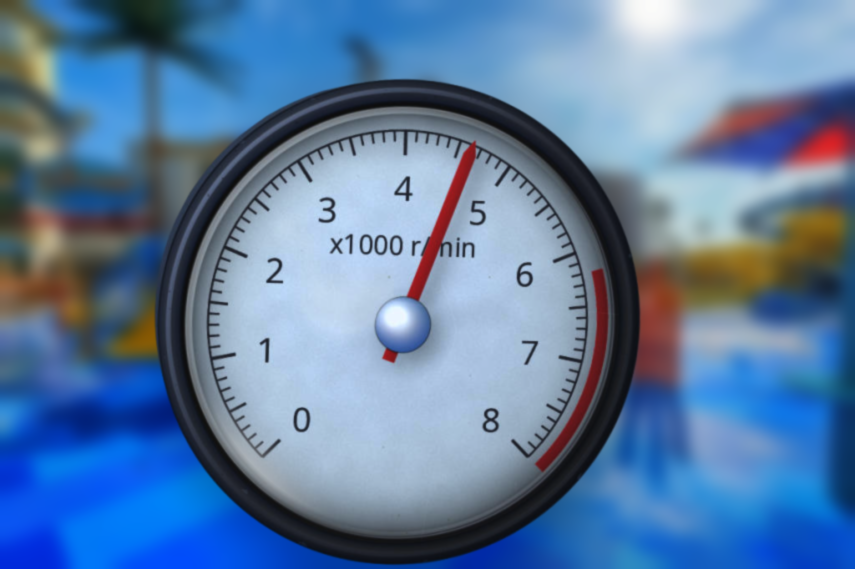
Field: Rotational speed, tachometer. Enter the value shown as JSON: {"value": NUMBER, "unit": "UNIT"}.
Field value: {"value": 4600, "unit": "rpm"}
